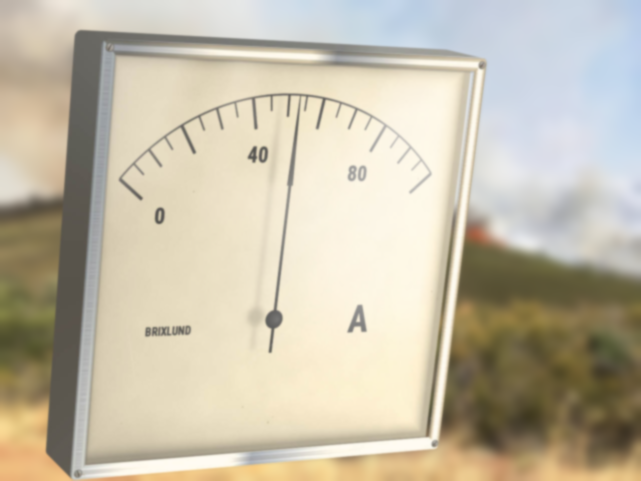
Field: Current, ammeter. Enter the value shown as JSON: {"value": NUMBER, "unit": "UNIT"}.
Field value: {"value": 52.5, "unit": "A"}
